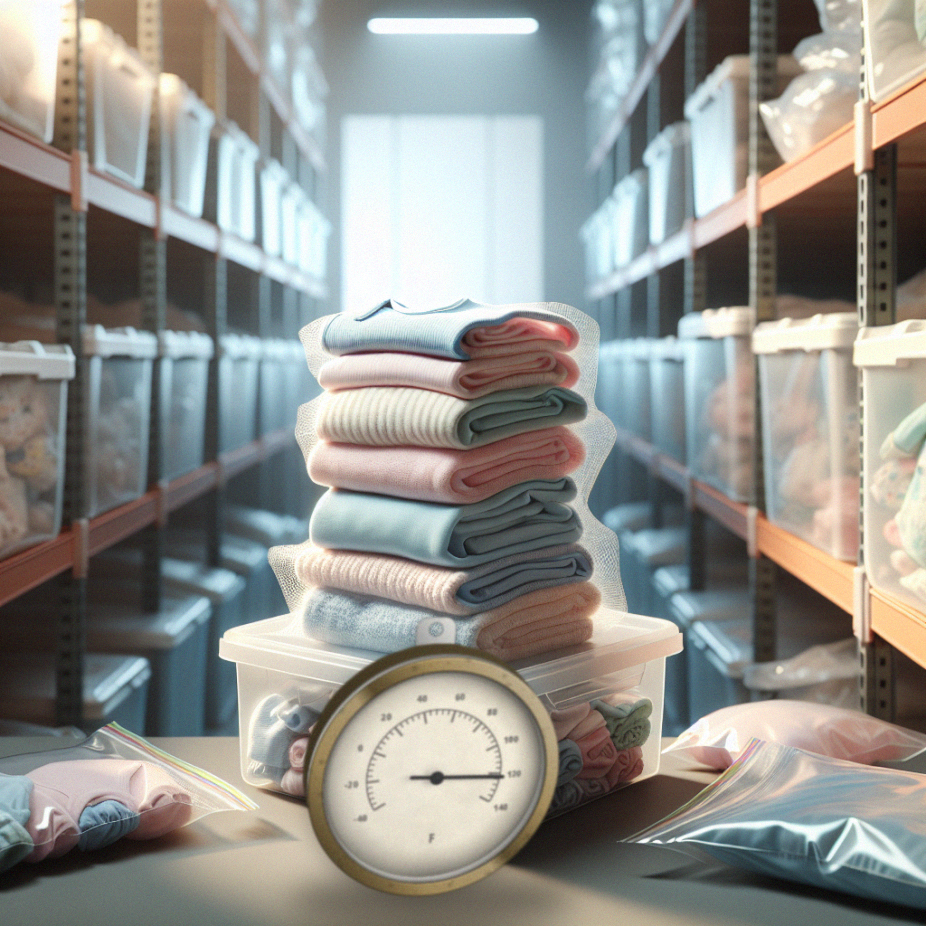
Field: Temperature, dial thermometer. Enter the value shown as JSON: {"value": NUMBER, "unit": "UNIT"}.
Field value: {"value": 120, "unit": "°F"}
